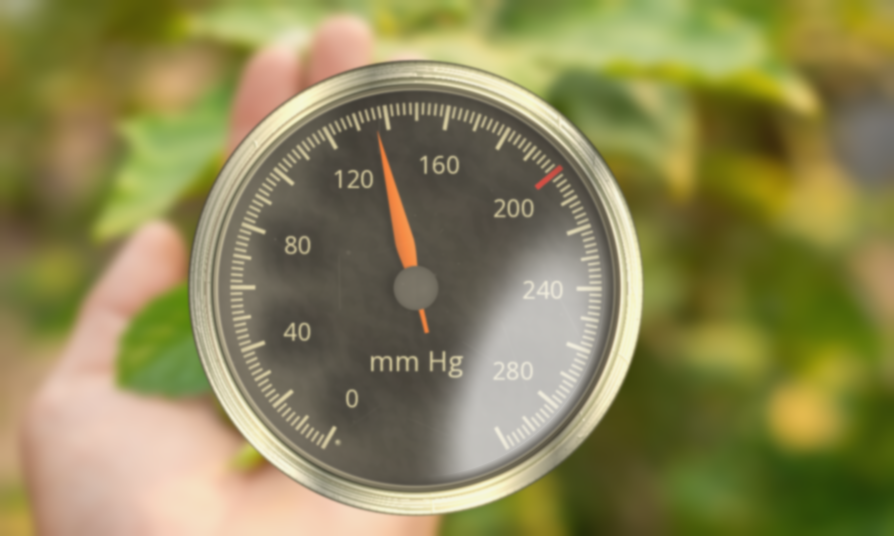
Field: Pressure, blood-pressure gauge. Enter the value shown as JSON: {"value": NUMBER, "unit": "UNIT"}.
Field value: {"value": 136, "unit": "mmHg"}
